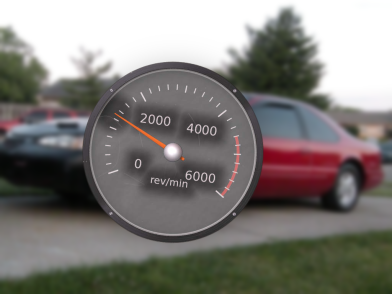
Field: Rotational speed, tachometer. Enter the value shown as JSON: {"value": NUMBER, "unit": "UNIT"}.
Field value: {"value": 1300, "unit": "rpm"}
